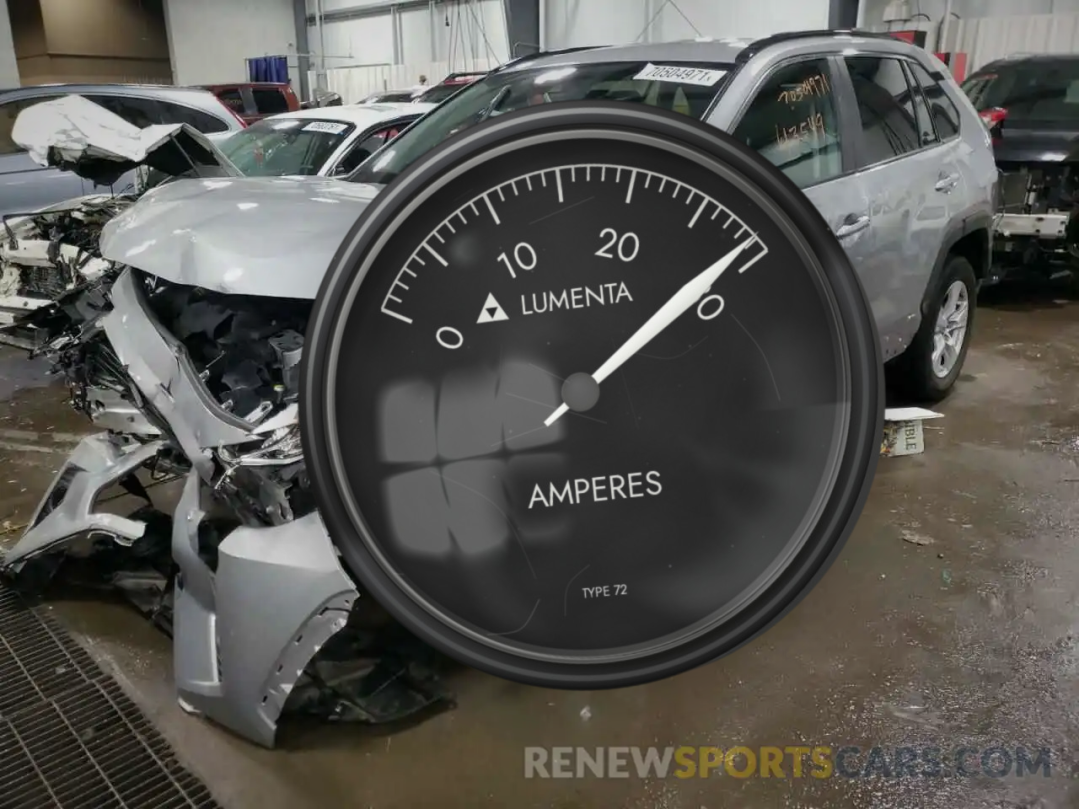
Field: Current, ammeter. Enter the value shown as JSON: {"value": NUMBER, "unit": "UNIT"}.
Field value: {"value": 29, "unit": "A"}
